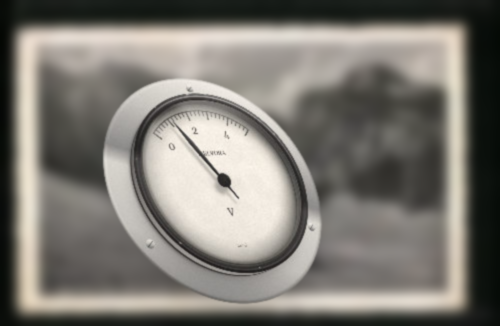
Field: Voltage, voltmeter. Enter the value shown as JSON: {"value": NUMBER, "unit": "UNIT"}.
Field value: {"value": 1, "unit": "V"}
